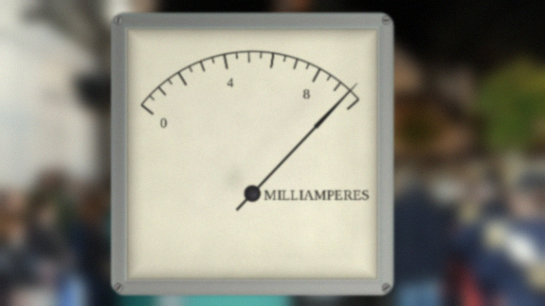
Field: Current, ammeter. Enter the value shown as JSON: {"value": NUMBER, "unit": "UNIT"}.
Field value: {"value": 9.5, "unit": "mA"}
